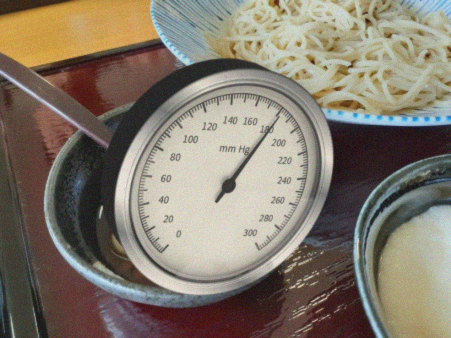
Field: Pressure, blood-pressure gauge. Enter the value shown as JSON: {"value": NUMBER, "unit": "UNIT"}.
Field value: {"value": 180, "unit": "mmHg"}
